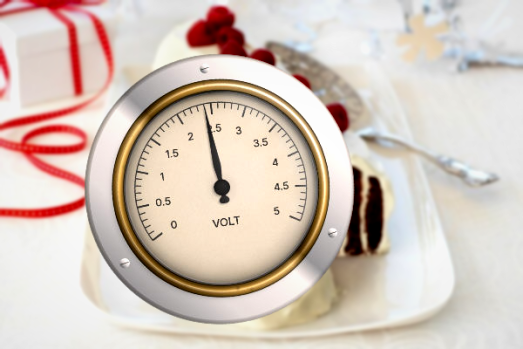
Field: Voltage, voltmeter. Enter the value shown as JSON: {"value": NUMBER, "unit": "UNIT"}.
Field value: {"value": 2.4, "unit": "V"}
